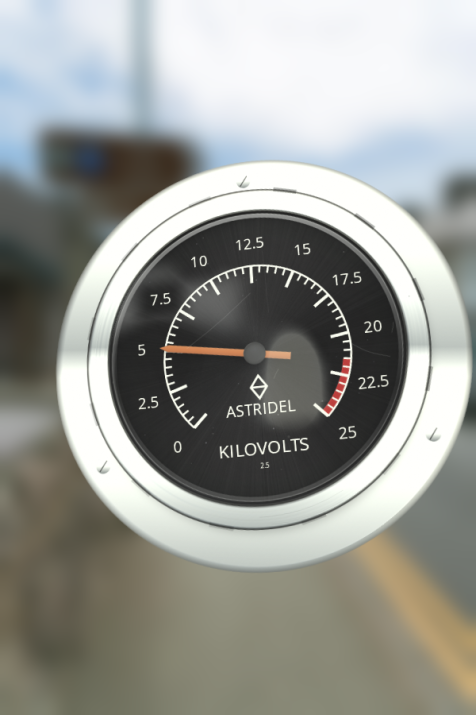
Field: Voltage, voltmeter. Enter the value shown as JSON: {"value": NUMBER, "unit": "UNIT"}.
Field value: {"value": 5, "unit": "kV"}
